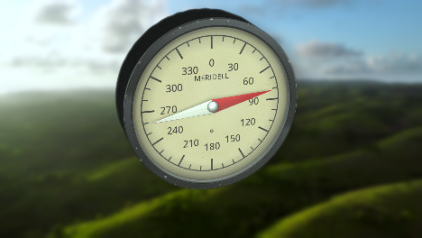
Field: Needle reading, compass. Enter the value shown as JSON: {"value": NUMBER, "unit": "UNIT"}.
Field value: {"value": 80, "unit": "°"}
